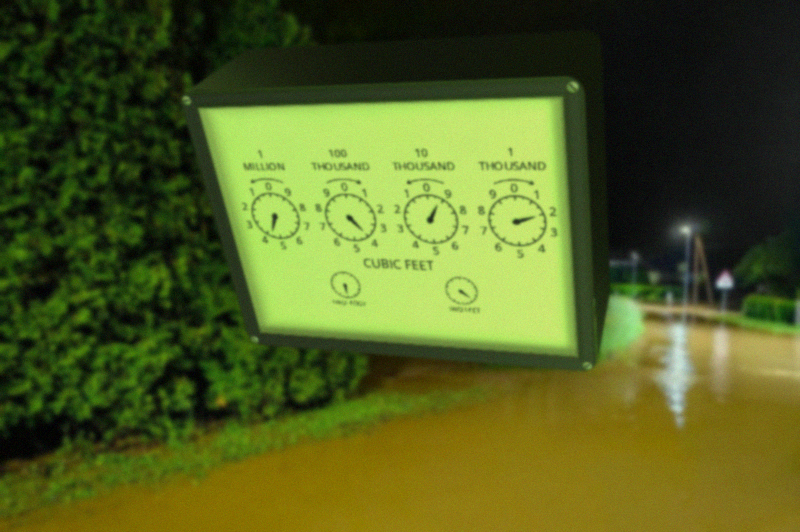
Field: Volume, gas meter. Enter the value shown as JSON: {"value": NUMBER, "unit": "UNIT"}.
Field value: {"value": 439200, "unit": "ft³"}
